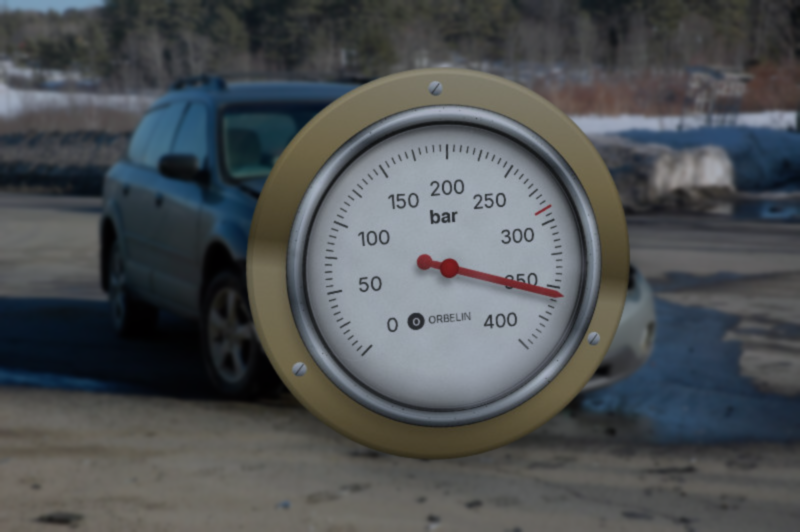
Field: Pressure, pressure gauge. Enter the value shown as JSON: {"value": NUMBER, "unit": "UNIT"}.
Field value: {"value": 355, "unit": "bar"}
